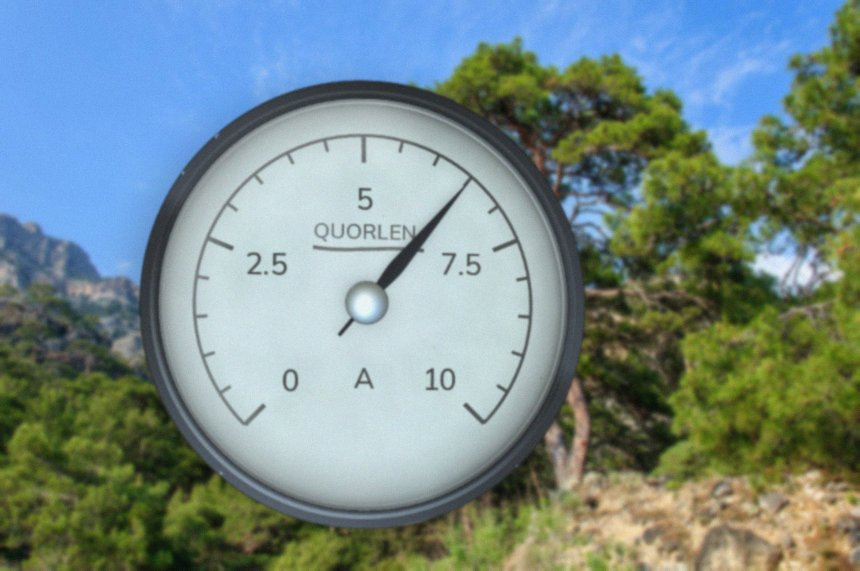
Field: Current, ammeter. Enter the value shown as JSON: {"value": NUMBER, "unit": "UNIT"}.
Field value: {"value": 6.5, "unit": "A"}
